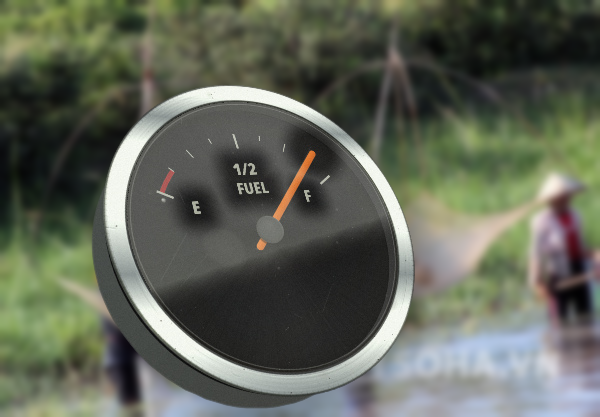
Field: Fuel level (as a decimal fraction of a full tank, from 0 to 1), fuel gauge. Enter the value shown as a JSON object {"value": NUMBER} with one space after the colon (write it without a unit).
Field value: {"value": 0.875}
